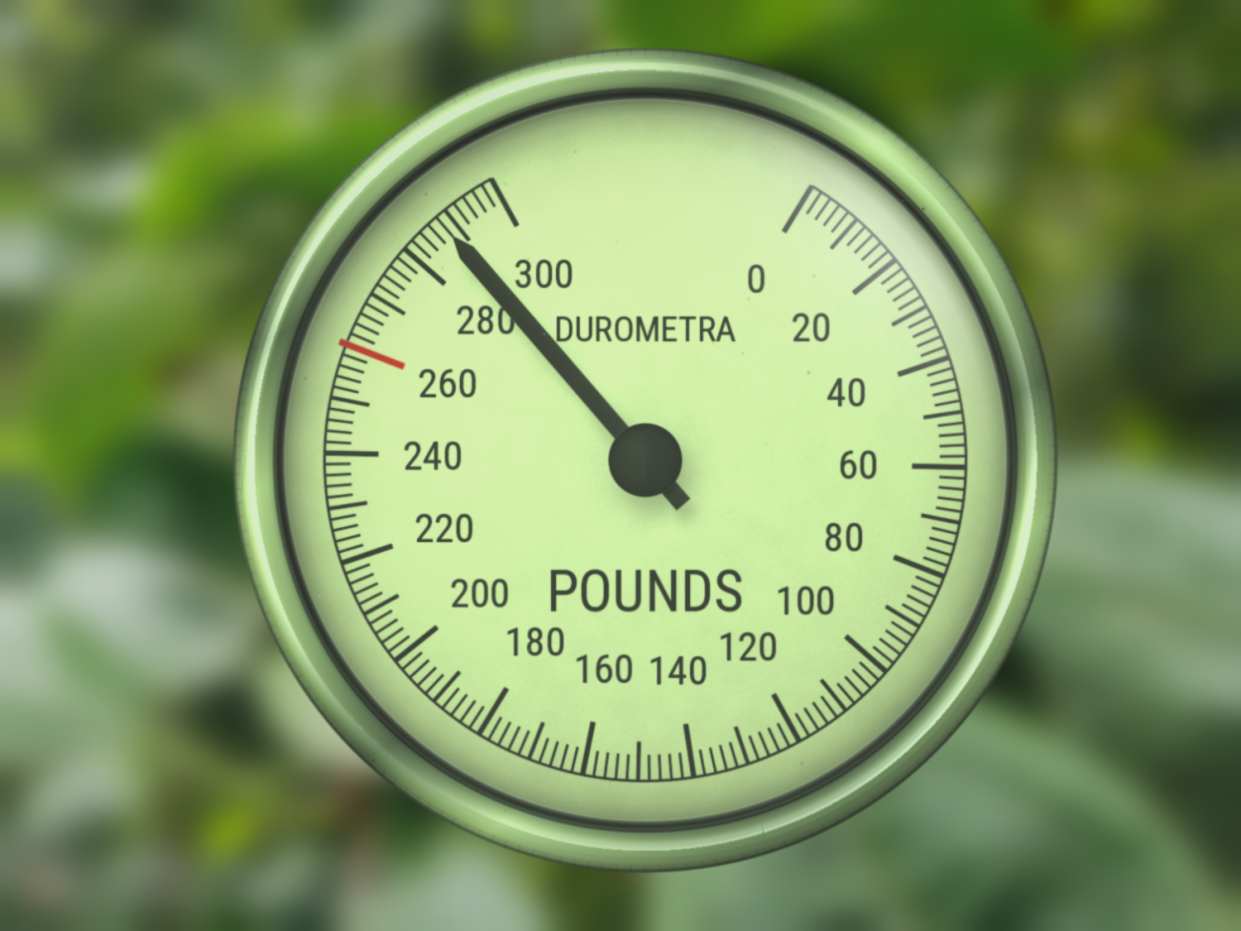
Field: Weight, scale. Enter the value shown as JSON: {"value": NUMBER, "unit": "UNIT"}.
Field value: {"value": 288, "unit": "lb"}
